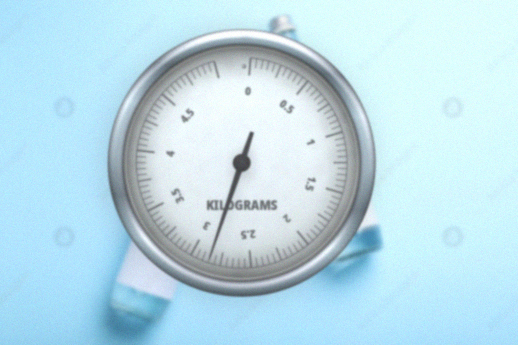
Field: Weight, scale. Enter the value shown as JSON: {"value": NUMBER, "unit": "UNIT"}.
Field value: {"value": 2.85, "unit": "kg"}
